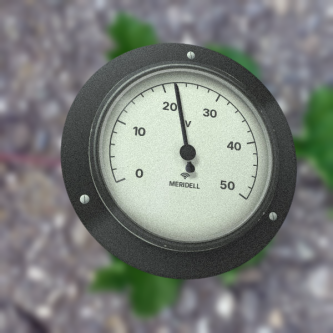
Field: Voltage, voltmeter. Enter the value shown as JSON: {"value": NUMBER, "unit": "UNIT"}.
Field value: {"value": 22, "unit": "V"}
